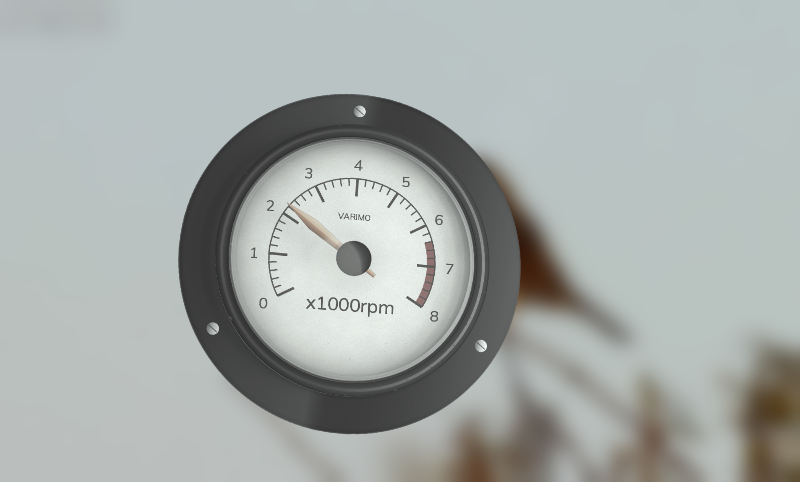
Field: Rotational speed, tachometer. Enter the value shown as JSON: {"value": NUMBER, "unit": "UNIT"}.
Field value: {"value": 2200, "unit": "rpm"}
